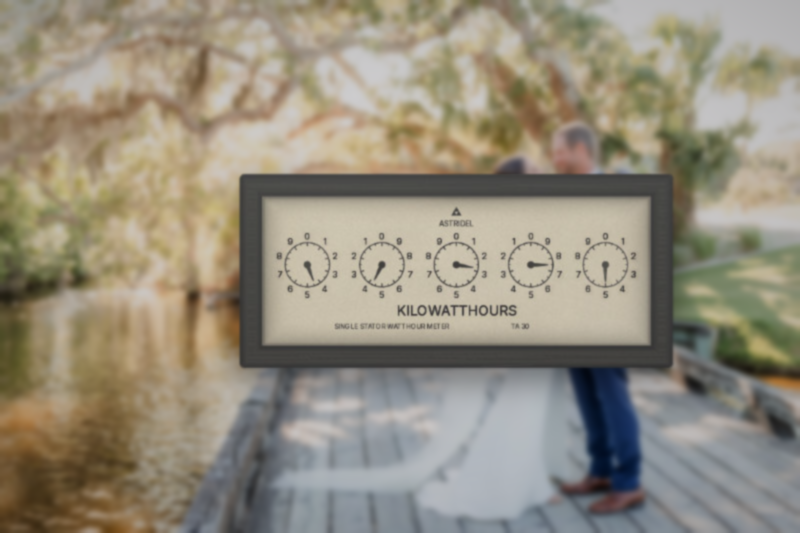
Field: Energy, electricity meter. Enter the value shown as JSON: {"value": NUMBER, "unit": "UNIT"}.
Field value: {"value": 44275, "unit": "kWh"}
